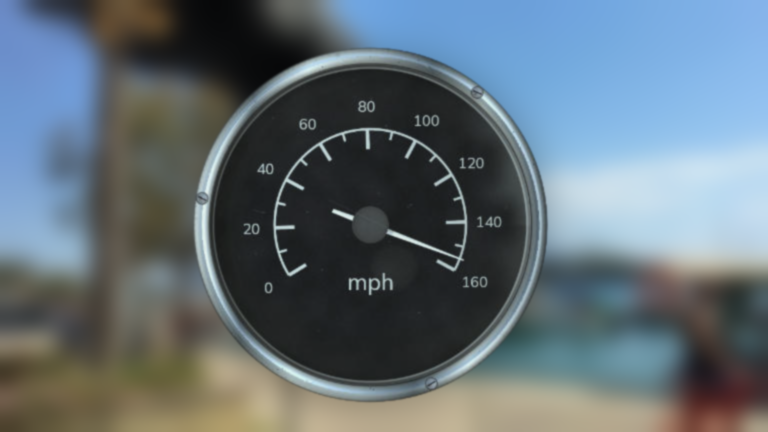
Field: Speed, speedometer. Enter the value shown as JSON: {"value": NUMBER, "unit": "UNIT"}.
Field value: {"value": 155, "unit": "mph"}
